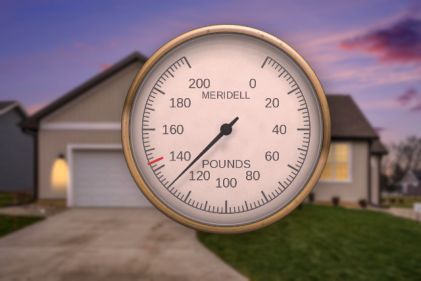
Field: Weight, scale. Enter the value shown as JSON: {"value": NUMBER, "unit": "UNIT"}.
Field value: {"value": 130, "unit": "lb"}
